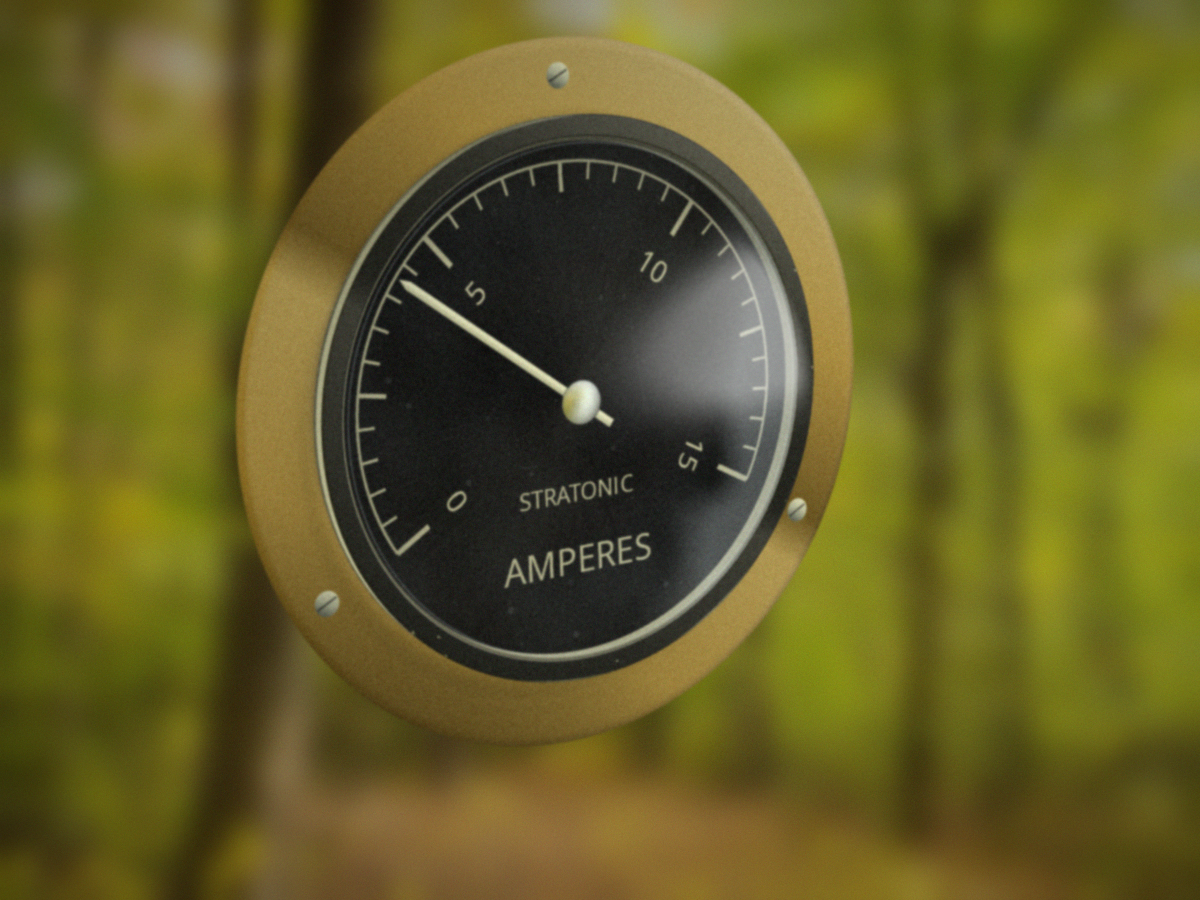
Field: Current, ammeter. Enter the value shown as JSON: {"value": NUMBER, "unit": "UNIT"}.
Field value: {"value": 4.25, "unit": "A"}
